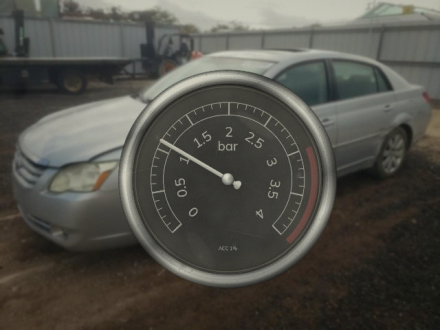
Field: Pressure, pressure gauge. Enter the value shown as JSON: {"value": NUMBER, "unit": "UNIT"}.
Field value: {"value": 1.1, "unit": "bar"}
